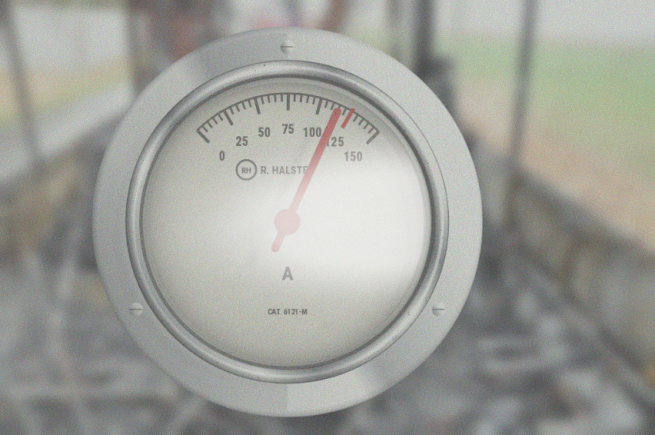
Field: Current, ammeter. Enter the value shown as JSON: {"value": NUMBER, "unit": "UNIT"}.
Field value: {"value": 115, "unit": "A"}
